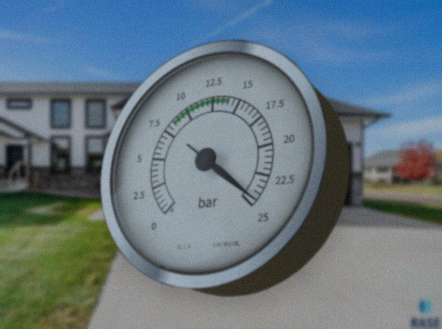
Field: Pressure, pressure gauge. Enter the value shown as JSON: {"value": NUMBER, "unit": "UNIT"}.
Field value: {"value": 24.5, "unit": "bar"}
